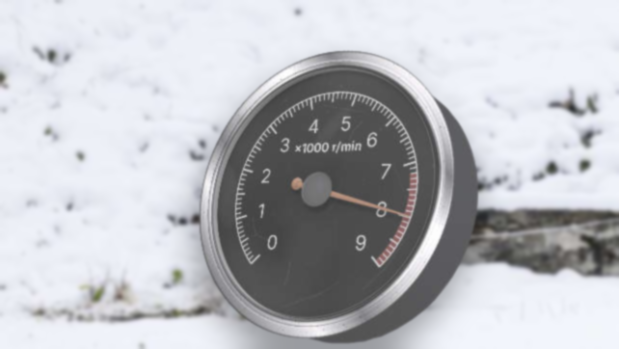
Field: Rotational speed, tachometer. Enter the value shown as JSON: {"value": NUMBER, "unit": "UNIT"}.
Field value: {"value": 8000, "unit": "rpm"}
